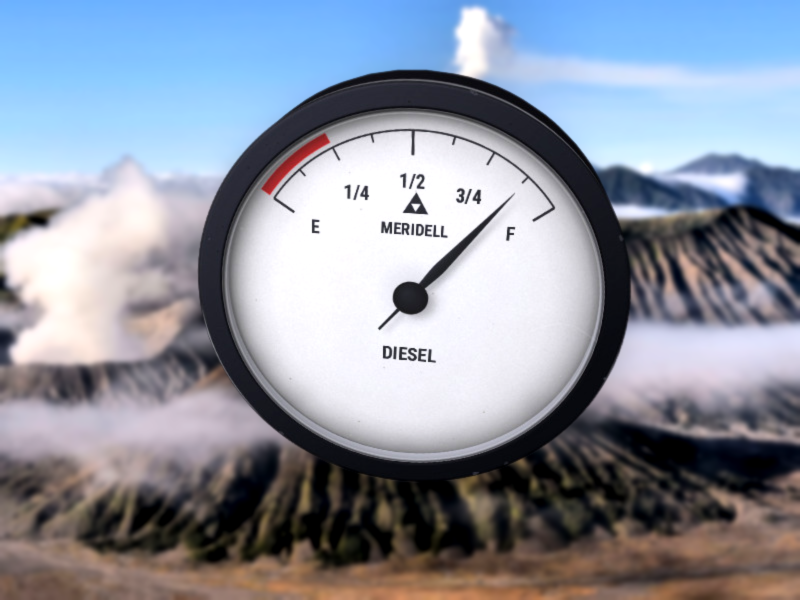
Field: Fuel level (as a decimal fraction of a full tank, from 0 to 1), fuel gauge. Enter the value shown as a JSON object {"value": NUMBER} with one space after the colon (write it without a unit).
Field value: {"value": 0.875}
